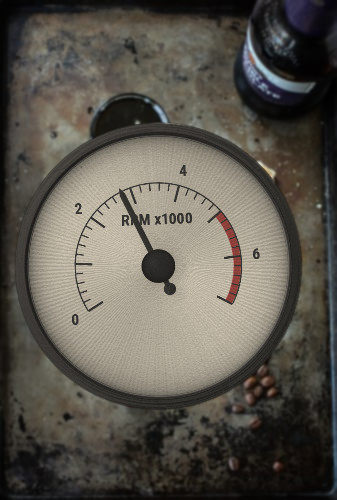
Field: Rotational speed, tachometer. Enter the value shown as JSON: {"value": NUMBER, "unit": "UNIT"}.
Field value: {"value": 2800, "unit": "rpm"}
